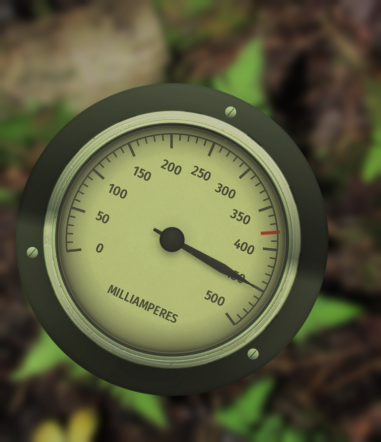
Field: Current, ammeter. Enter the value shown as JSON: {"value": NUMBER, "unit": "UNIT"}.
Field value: {"value": 450, "unit": "mA"}
